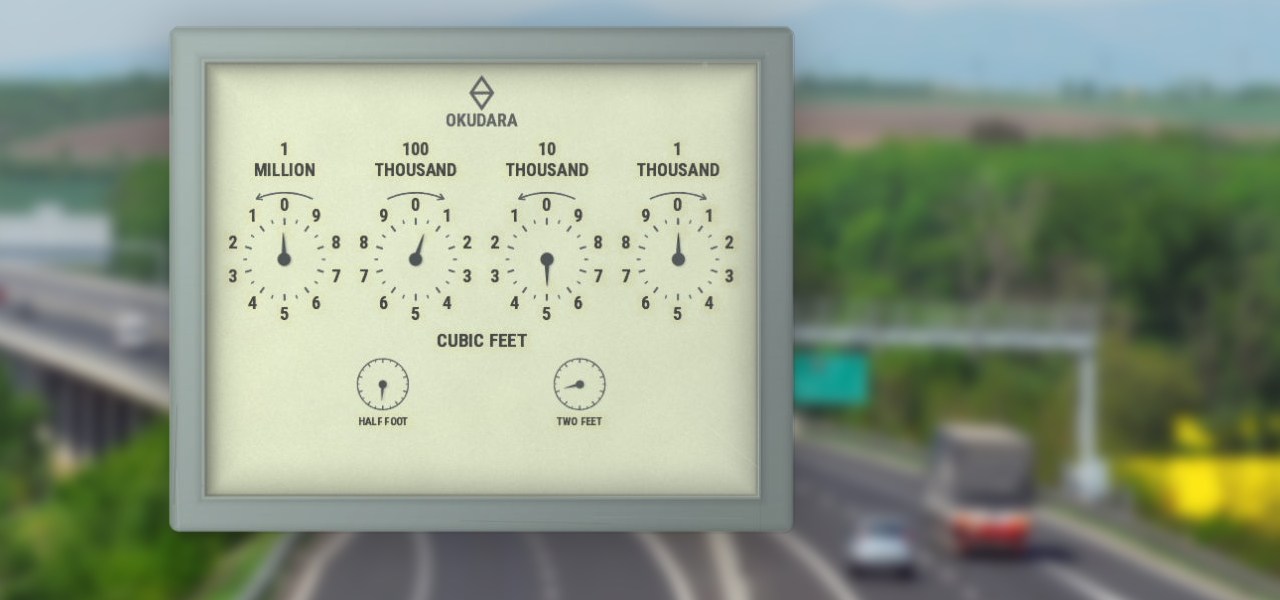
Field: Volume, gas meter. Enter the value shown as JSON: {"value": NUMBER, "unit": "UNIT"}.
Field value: {"value": 5000, "unit": "ft³"}
